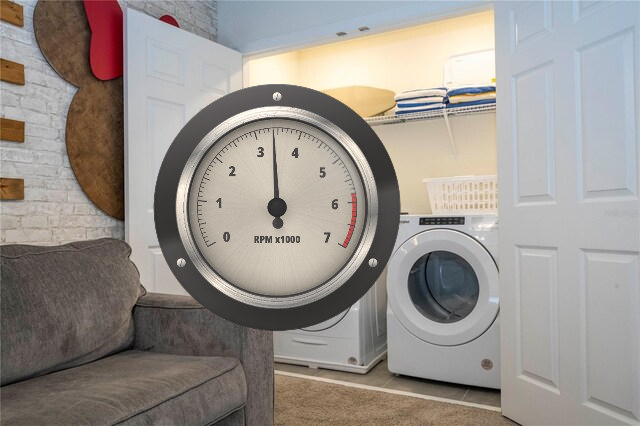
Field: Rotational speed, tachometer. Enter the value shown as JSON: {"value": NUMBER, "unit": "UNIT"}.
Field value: {"value": 3400, "unit": "rpm"}
